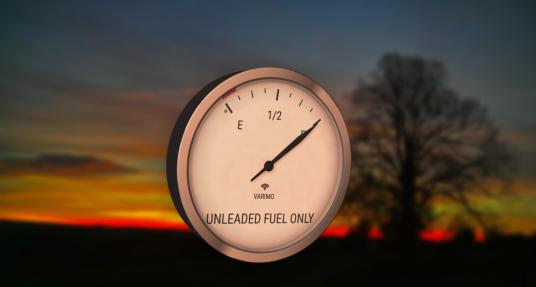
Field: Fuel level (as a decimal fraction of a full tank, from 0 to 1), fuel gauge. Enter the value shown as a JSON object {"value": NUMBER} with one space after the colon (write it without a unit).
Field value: {"value": 1}
